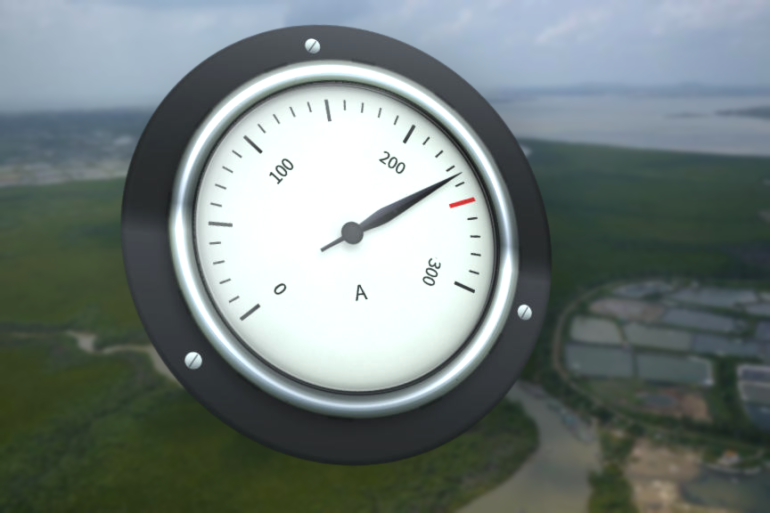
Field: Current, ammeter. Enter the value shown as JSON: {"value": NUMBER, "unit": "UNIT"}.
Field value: {"value": 235, "unit": "A"}
